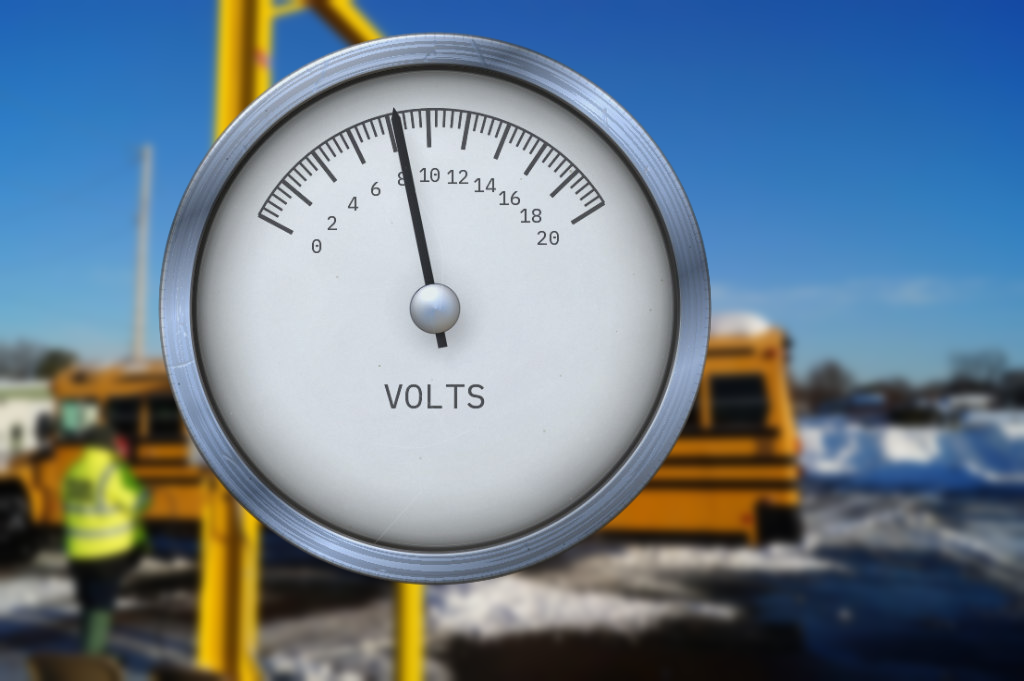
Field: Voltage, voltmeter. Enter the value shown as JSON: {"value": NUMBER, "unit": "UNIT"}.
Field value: {"value": 8.4, "unit": "V"}
